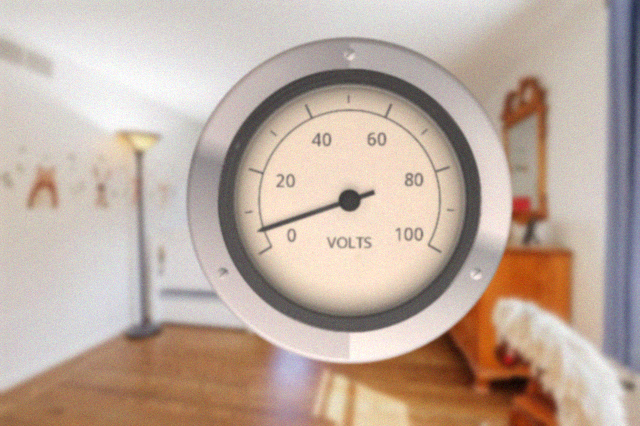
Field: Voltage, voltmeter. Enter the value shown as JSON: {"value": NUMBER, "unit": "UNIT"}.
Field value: {"value": 5, "unit": "V"}
